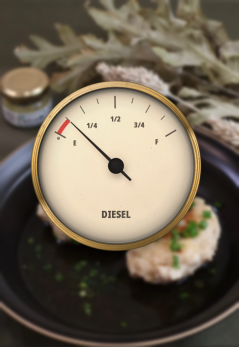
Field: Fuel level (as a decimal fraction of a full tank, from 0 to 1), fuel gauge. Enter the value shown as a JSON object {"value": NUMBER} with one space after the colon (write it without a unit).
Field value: {"value": 0.125}
